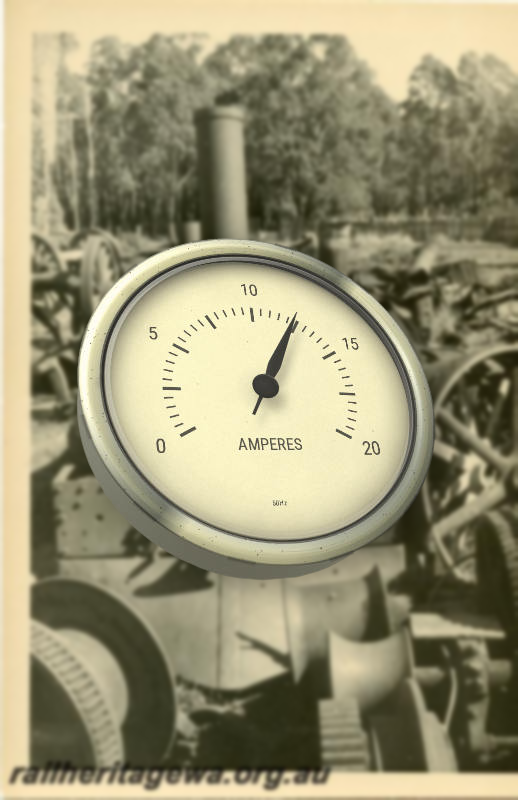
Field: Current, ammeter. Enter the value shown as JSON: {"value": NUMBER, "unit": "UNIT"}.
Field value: {"value": 12.25, "unit": "A"}
